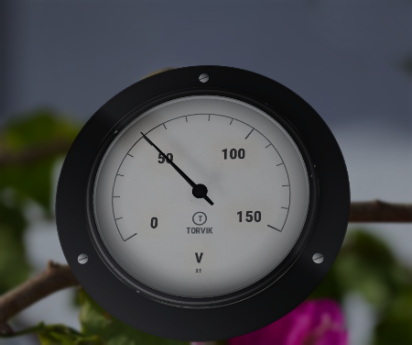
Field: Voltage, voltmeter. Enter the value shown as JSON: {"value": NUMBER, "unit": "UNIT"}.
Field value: {"value": 50, "unit": "V"}
